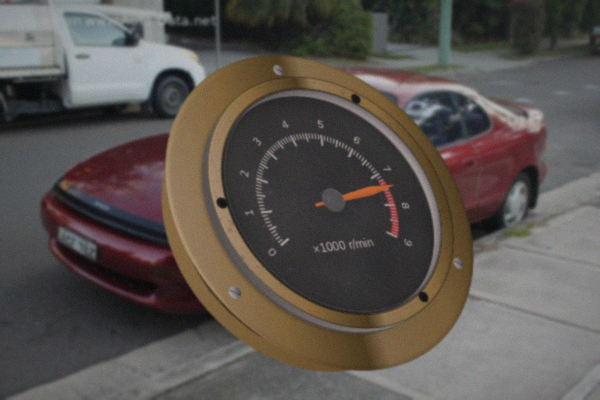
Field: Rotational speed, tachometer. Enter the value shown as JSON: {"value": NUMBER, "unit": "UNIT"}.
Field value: {"value": 7500, "unit": "rpm"}
